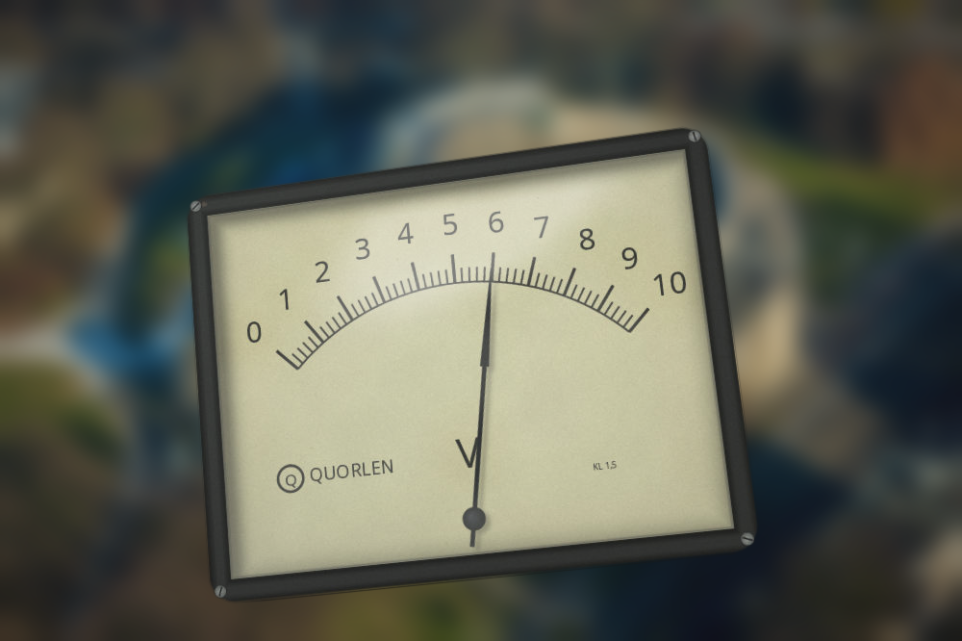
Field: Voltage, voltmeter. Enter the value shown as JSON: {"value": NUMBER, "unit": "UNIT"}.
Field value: {"value": 6, "unit": "V"}
